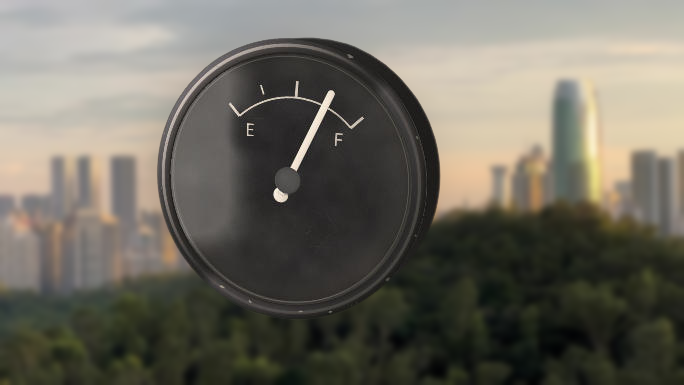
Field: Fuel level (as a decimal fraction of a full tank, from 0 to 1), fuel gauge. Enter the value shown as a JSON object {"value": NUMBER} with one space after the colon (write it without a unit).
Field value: {"value": 0.75}
